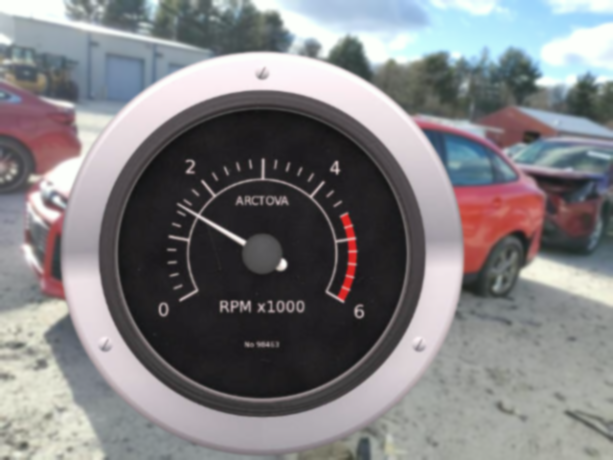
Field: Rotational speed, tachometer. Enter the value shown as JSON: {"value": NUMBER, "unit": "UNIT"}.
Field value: {"value": 1500, "unit": "rpm"}
